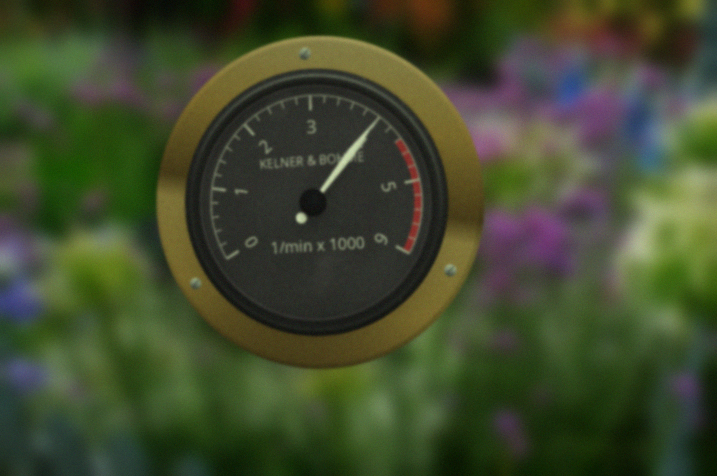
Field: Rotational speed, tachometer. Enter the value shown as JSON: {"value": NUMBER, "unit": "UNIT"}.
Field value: {"value": 4000, "unit": "rpm"}
